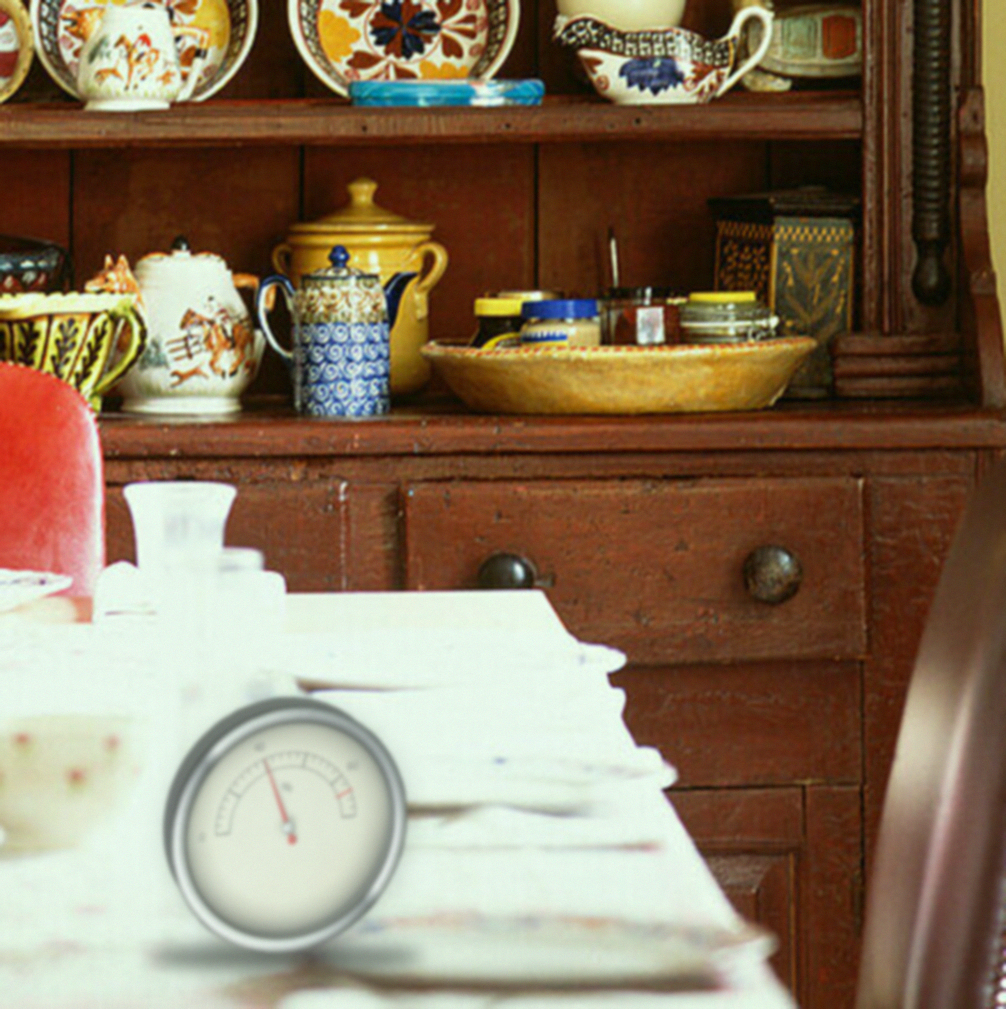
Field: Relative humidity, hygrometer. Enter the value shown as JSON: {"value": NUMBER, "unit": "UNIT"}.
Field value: {"value": 40, "unit": "%"}
